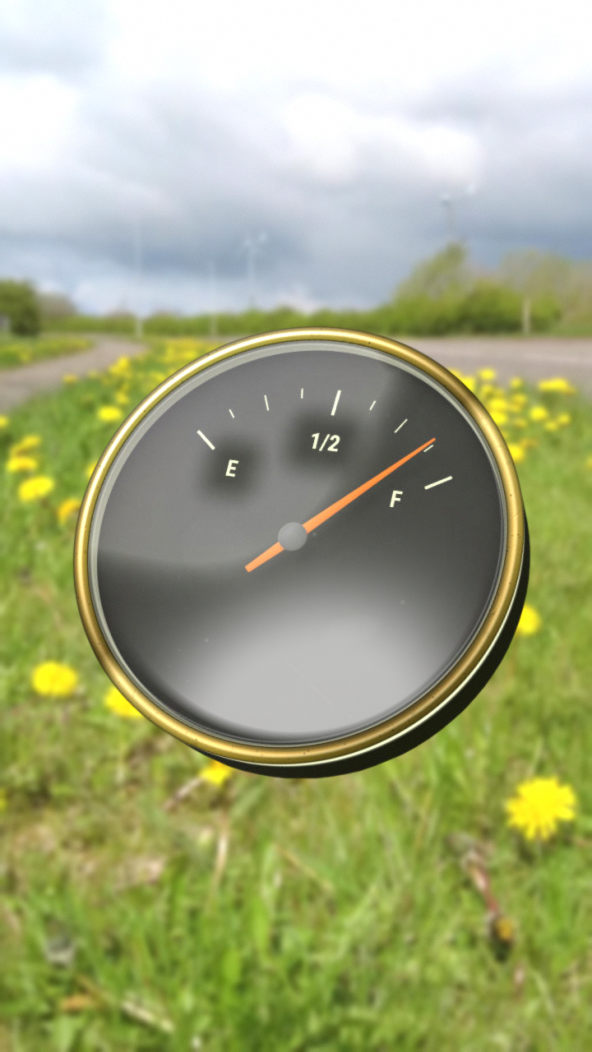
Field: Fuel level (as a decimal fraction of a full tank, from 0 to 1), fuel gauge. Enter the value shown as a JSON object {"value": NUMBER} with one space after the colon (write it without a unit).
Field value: {"value": 0.875}
